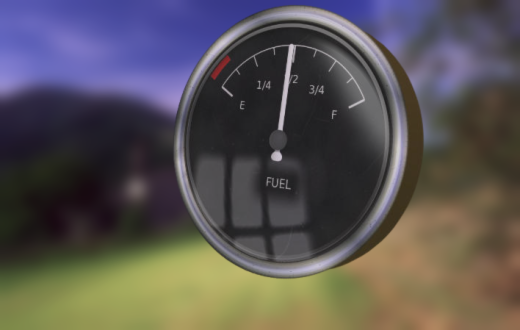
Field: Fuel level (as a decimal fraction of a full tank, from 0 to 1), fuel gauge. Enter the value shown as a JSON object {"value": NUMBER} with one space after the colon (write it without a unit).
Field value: {"value": 0.5}
